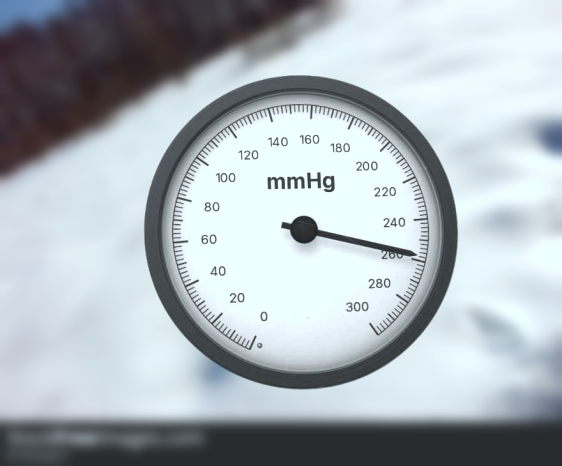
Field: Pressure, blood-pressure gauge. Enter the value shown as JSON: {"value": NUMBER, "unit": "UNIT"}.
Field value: {"value": 258, "unit": "mmHg"}
